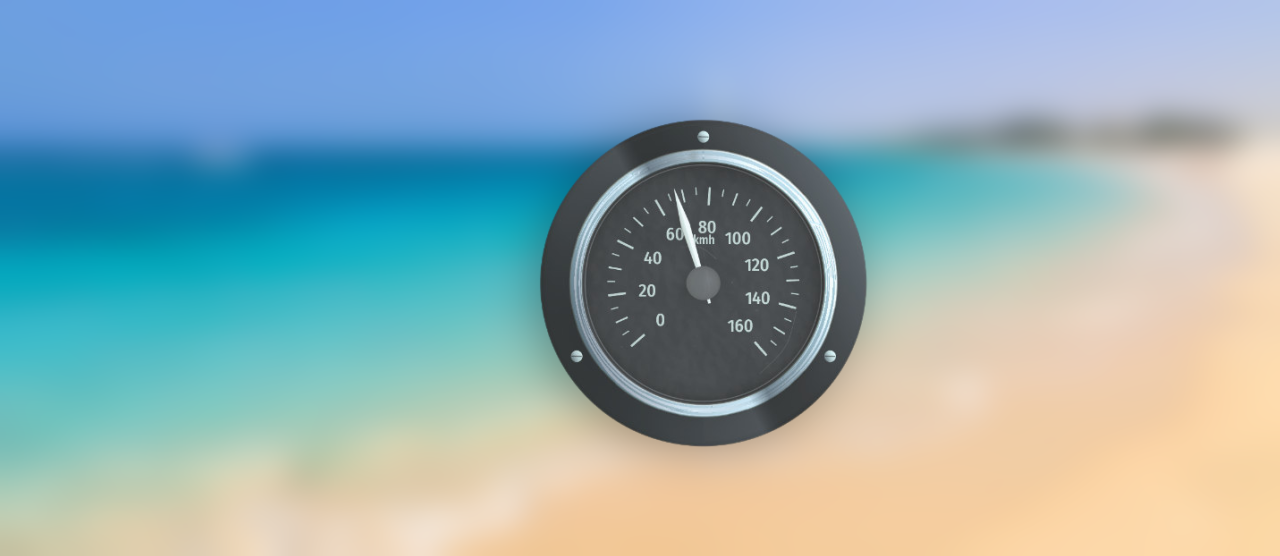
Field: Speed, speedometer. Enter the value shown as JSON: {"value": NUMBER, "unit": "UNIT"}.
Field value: {"value": 67.5, "unit": "km/h"}
